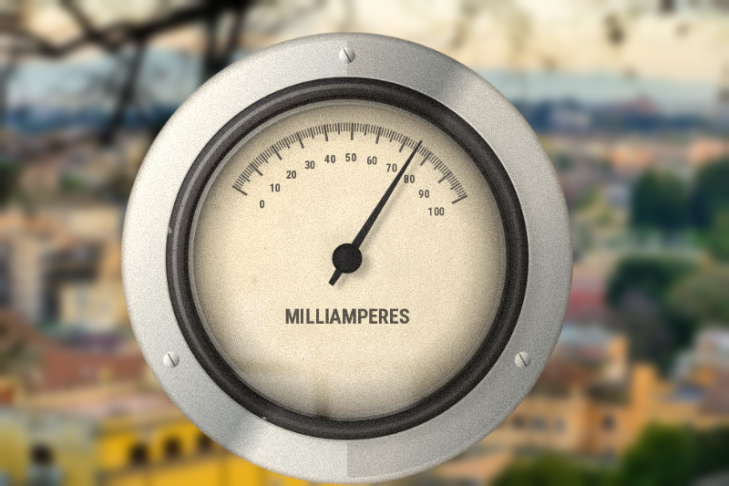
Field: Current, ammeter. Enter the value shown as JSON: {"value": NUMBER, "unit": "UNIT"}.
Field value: {"value": 75, "unit": "mA"}
